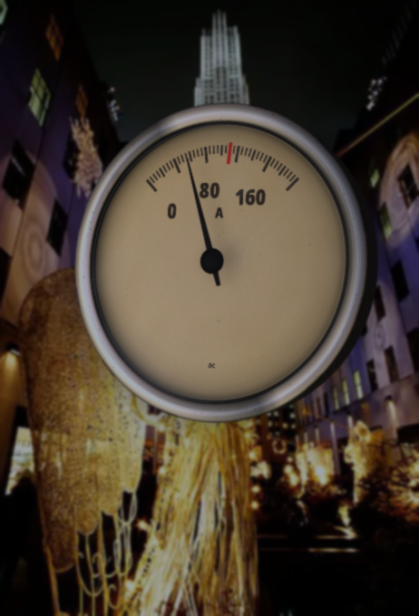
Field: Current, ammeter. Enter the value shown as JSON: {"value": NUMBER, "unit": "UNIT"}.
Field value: {"value": 60, "unit": "A"}
